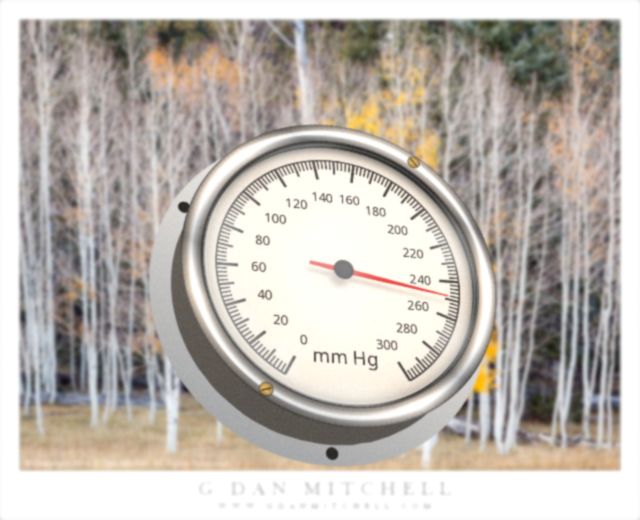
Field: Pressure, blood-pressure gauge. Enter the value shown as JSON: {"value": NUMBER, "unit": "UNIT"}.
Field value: {"value": 250, "unit": "mmHg"}
